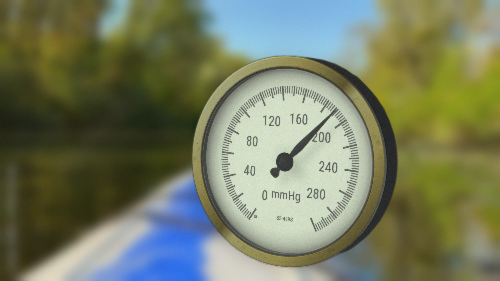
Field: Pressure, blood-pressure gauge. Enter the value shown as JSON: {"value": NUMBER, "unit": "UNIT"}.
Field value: {"value": 190, "unit": "mmHg"}
